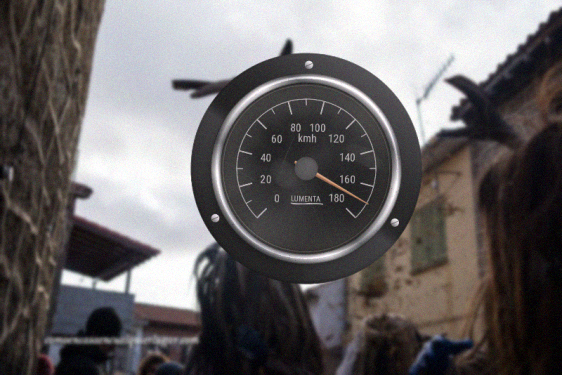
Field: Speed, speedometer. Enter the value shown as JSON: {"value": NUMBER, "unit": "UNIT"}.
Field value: {"value": 170, "unit": "km/h"}
